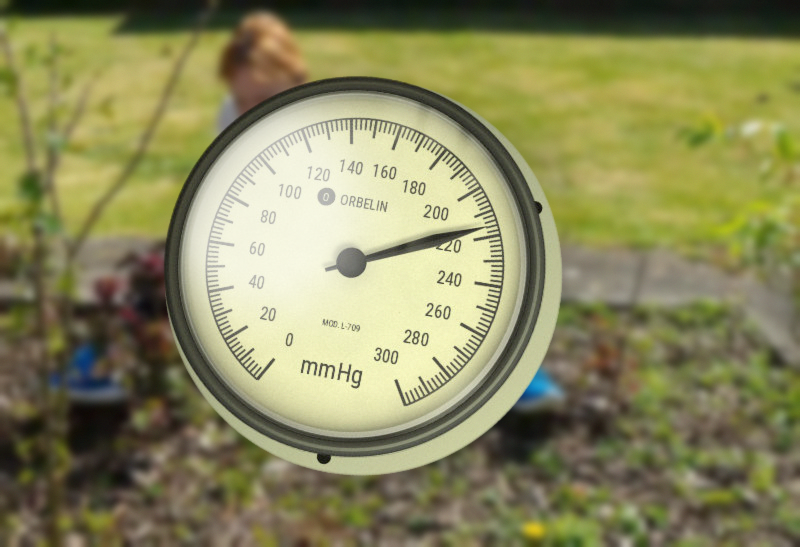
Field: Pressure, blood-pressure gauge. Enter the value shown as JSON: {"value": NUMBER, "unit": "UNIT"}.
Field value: {"value": 216, "unit": "mmHg"}
